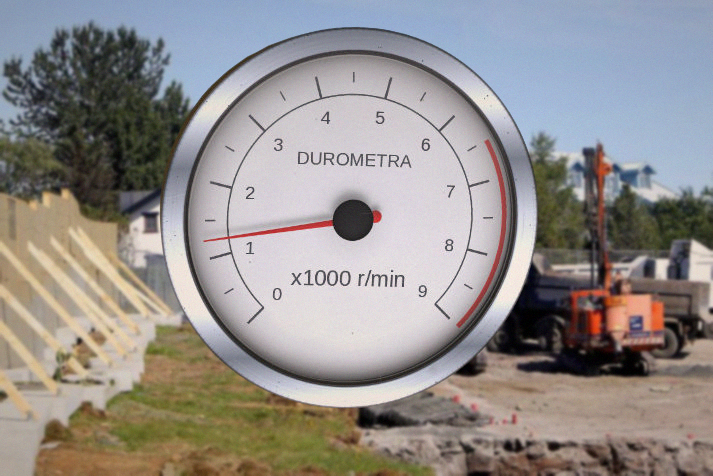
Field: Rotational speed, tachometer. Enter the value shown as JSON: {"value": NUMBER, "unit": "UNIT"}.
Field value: {"value": 1250, "unit": "rpm"}
